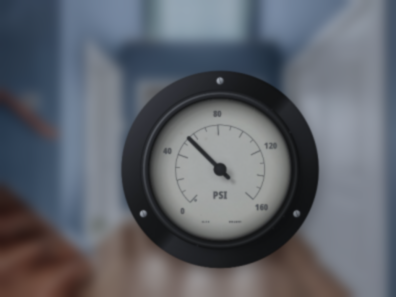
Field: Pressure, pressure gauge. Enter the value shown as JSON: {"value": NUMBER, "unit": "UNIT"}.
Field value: {"value": 55, "unit": "psi"}
